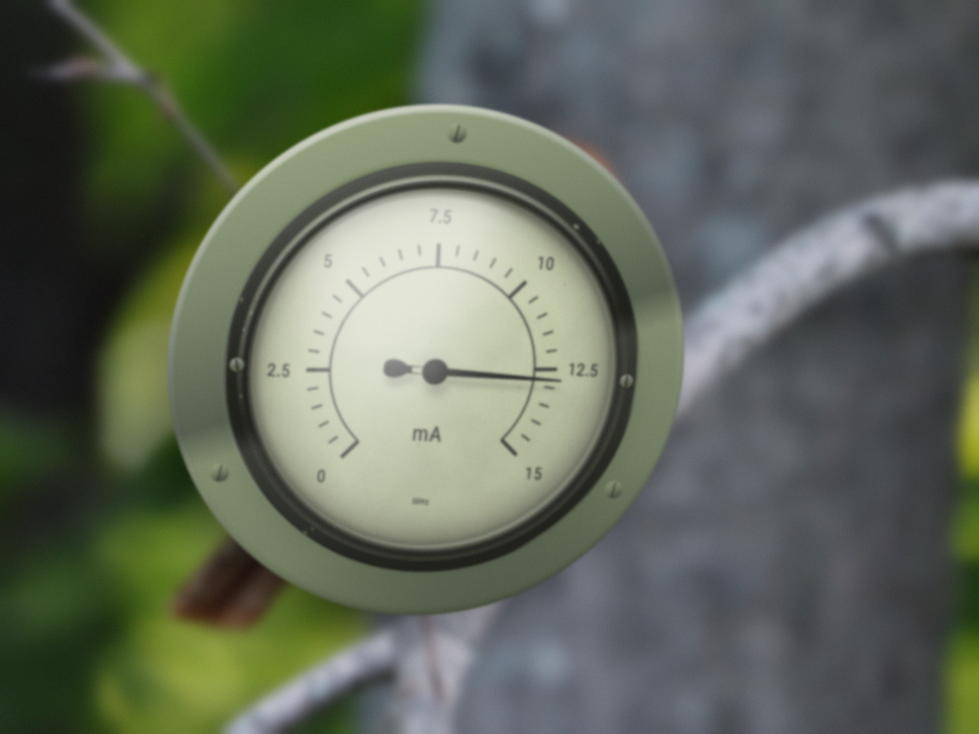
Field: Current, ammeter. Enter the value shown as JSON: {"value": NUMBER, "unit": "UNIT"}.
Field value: {"value": 12.75, "unit": "mA"}
